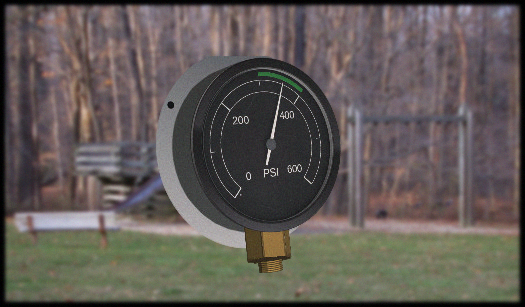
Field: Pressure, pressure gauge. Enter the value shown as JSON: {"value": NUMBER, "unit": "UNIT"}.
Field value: {"value": 350, "unit": "psi"}
